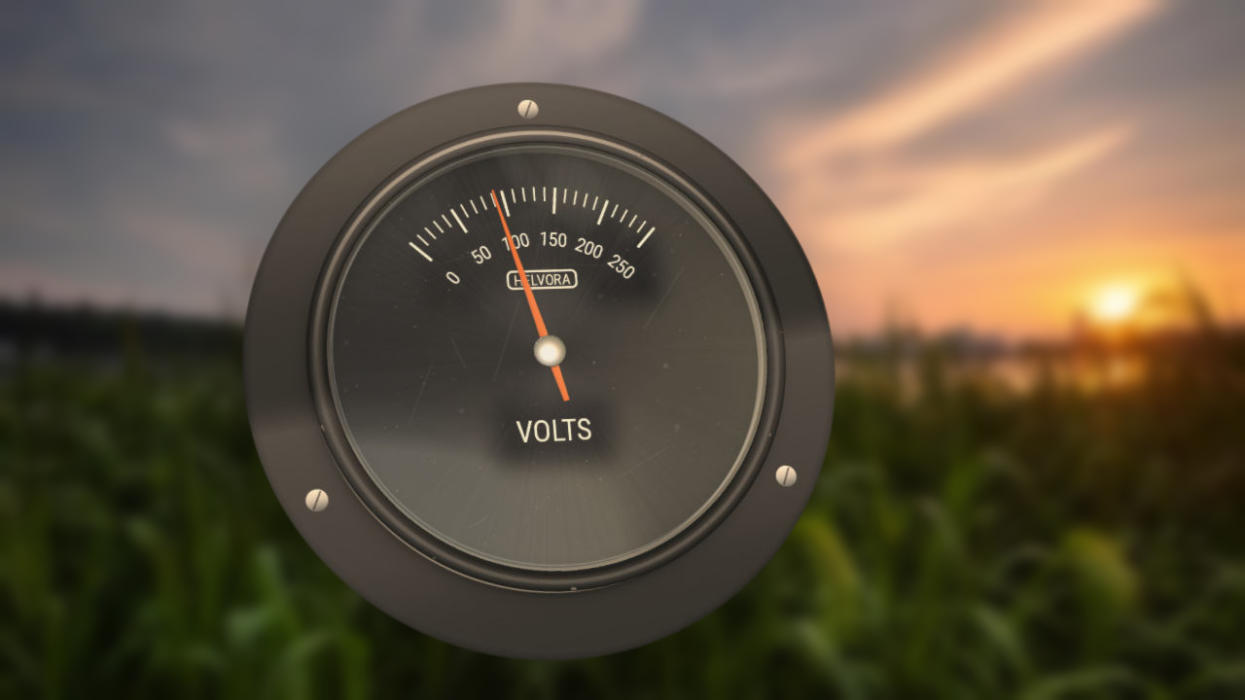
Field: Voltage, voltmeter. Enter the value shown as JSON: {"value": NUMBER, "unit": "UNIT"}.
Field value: {"value": 90, "unit": "V"}
